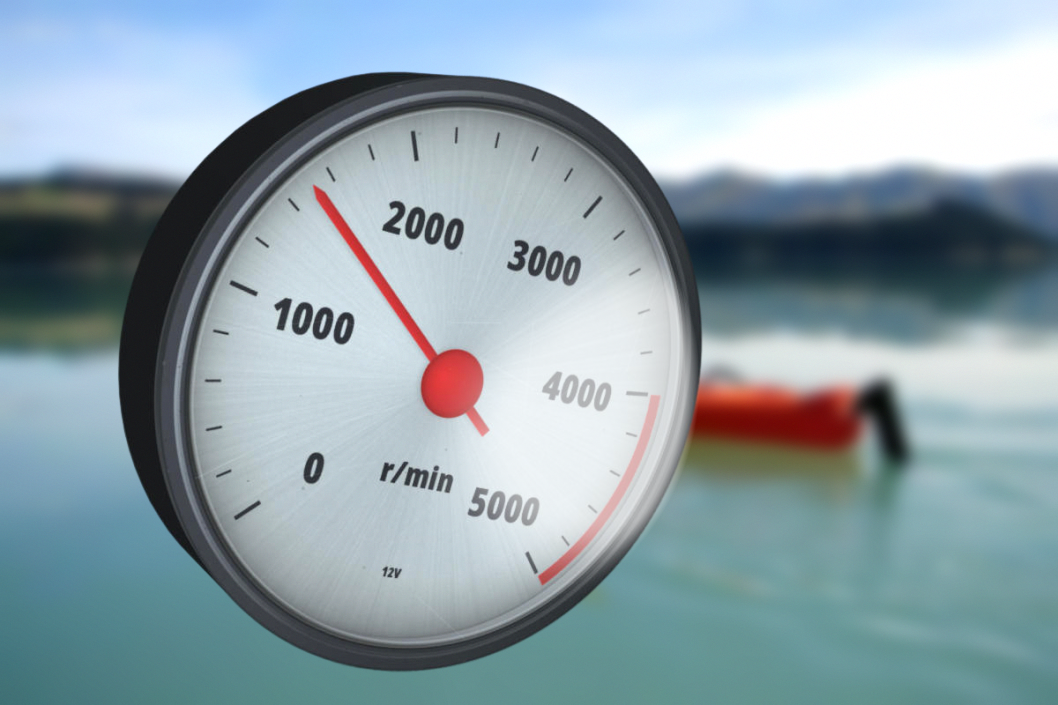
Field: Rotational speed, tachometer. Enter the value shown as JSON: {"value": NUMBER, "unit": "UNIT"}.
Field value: {"value": 1500, "unit": "rpm"}
